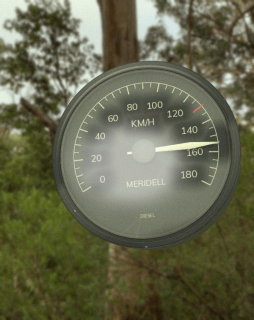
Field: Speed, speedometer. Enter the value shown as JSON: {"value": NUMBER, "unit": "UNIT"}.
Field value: {"value": 155, "unit": "km/h"}
